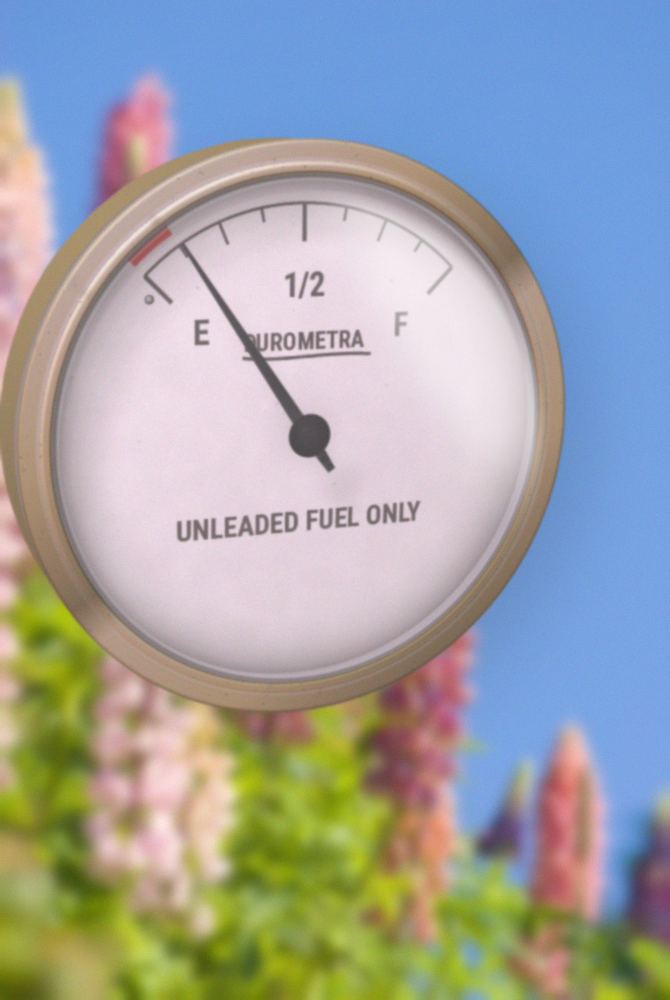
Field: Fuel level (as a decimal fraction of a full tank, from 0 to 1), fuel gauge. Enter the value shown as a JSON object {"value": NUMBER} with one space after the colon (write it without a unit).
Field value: {"value": 0.125}
